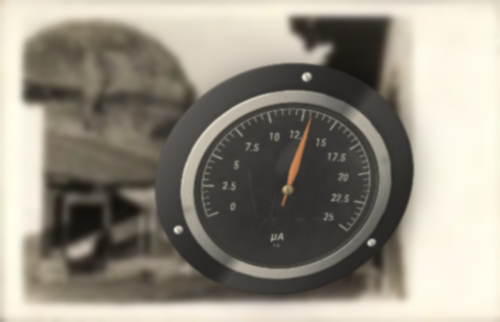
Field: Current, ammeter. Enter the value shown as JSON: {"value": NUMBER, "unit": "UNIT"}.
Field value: {"value": 13, "unit": "µA"}
